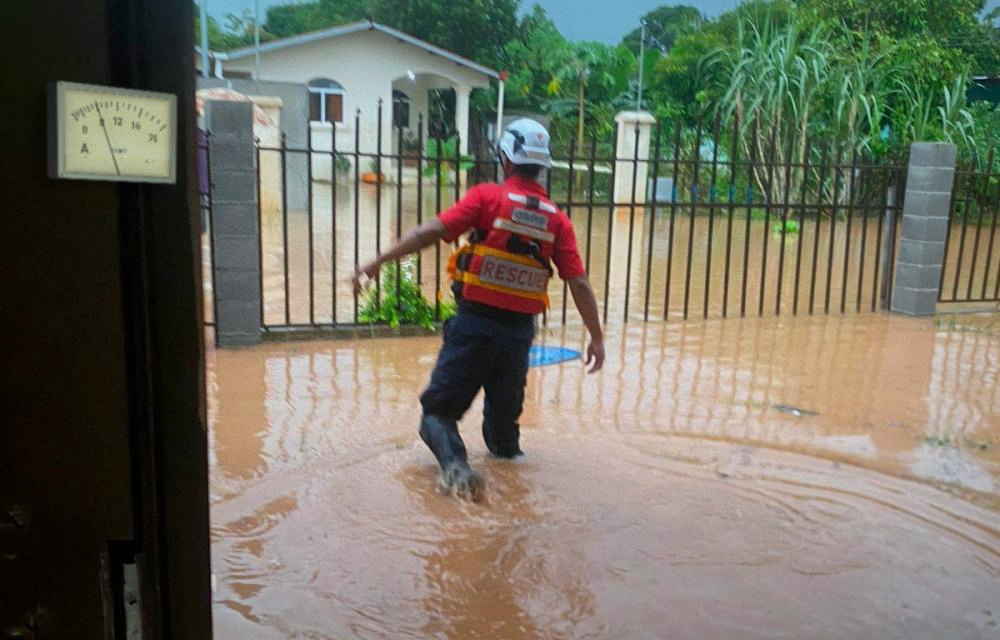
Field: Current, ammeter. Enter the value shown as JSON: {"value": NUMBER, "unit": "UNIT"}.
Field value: {"value": 8, "unit": "A"}
